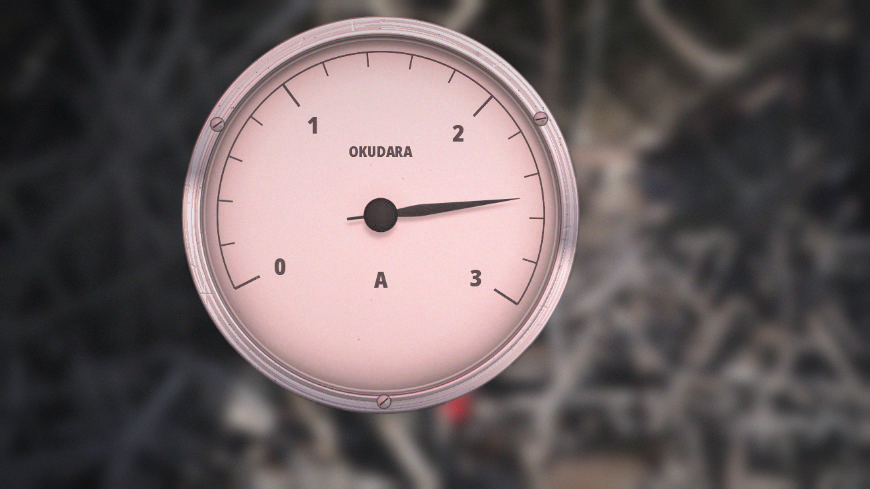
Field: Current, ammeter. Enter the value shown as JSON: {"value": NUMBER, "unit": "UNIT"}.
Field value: {"value": 2.5, "unit": "A"}
